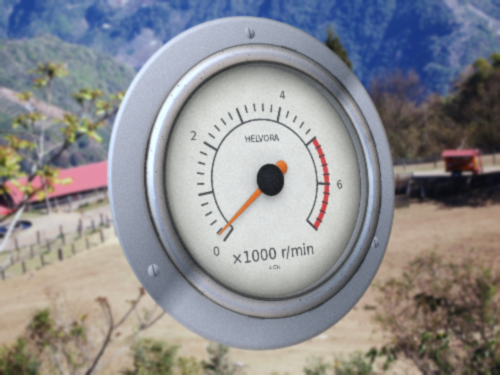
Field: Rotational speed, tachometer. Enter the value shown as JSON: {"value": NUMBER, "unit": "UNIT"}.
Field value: {"value": 200, "unit": "rpm"}
